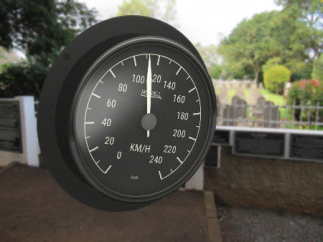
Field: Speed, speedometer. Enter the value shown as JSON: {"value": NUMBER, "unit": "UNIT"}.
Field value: {"value": 110, "unit": "km/h"}
